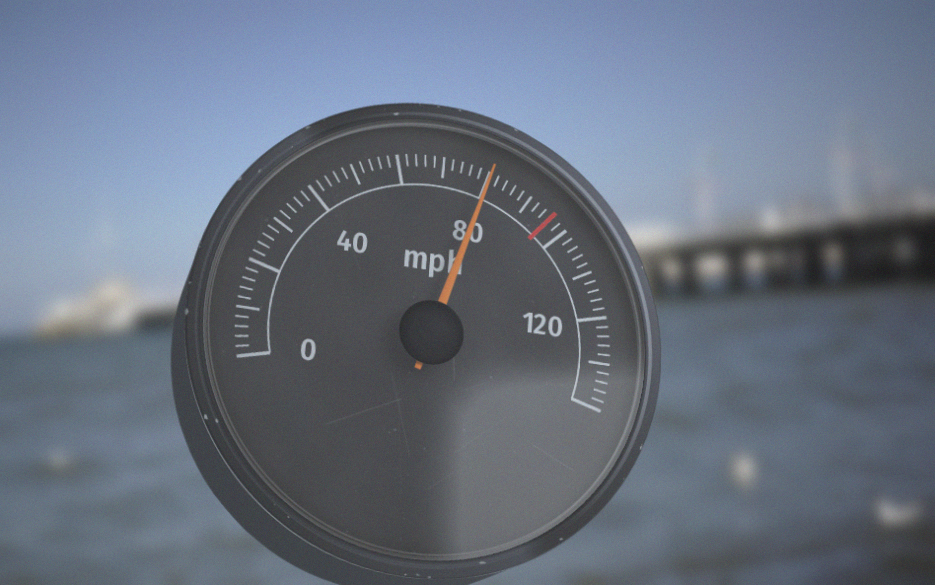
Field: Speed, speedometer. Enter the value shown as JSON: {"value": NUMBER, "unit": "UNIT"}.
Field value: {"value": 80, "unit": "mph"}
